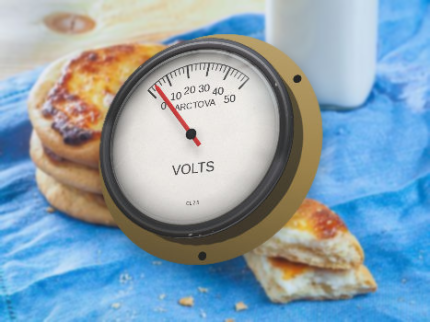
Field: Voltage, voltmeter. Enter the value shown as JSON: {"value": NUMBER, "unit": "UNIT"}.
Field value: {"value": 4, "unit": "V"}
